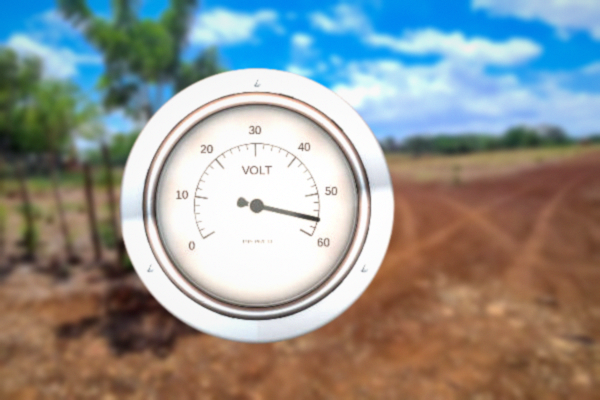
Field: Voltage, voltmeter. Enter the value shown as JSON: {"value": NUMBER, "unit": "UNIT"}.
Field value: {"value": 56, "unit": "V"}
